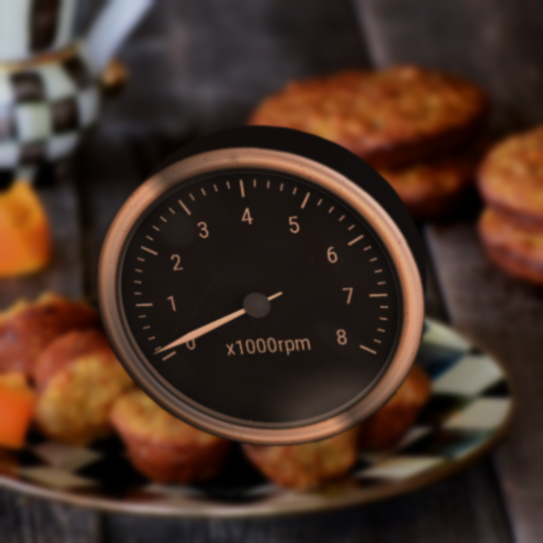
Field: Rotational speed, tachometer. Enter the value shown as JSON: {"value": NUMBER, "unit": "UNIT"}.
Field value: {"value": 200, "unit": "rpm"}
